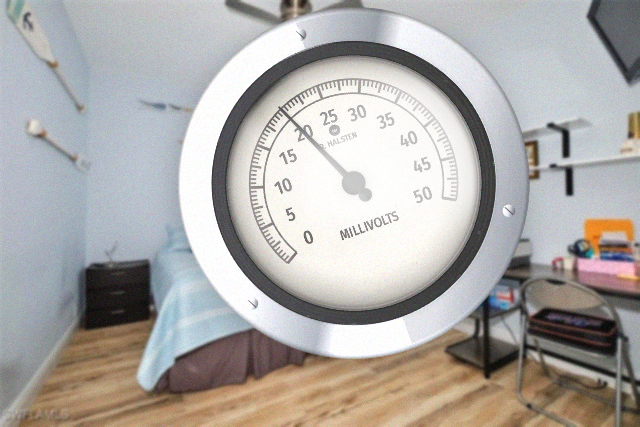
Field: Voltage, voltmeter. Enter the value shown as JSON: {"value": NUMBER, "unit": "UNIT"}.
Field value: {"value": 20, "unit": "mV"}
